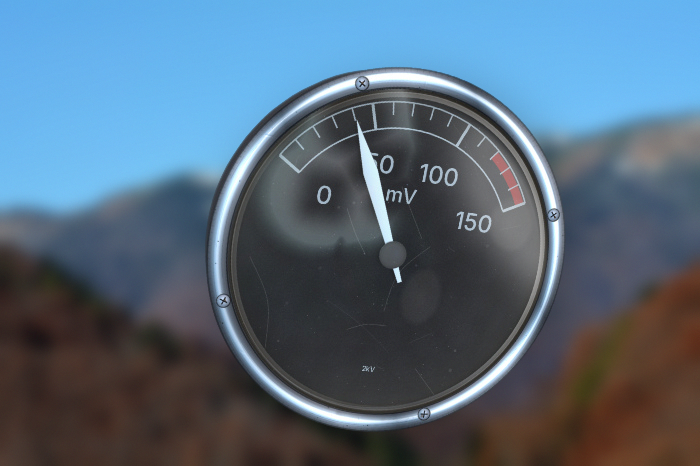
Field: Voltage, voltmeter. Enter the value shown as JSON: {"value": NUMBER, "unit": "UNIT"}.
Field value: {"value": 40, "unit": "mV"}
